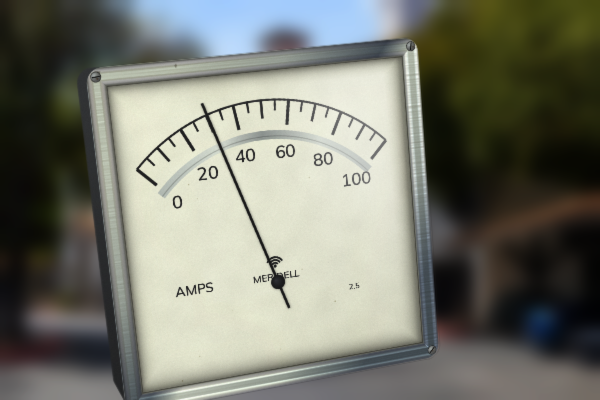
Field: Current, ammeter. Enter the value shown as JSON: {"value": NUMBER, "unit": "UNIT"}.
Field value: {"value": 30, "unit": "A"}
